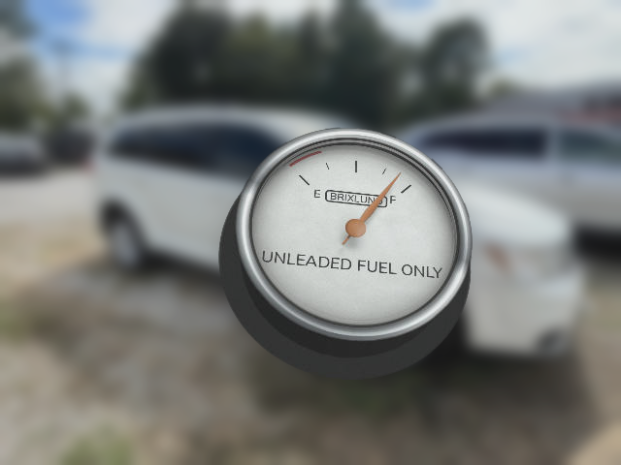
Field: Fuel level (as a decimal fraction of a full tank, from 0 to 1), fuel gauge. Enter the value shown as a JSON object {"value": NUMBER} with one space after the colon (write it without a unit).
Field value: {"value": 0.875}
